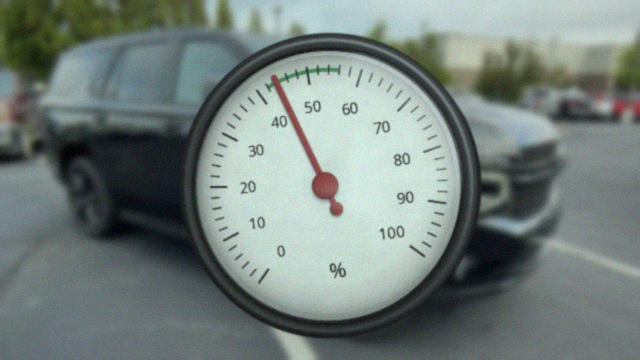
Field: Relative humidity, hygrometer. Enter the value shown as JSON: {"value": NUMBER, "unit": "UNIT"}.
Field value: {"value": 44, "unit": "%"}
